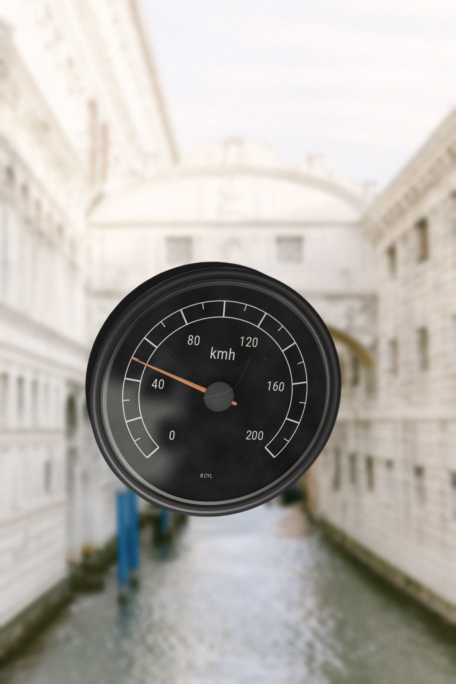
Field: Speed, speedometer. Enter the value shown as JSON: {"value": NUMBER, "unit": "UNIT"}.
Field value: {"value": 50, "unit": "km/h"}
